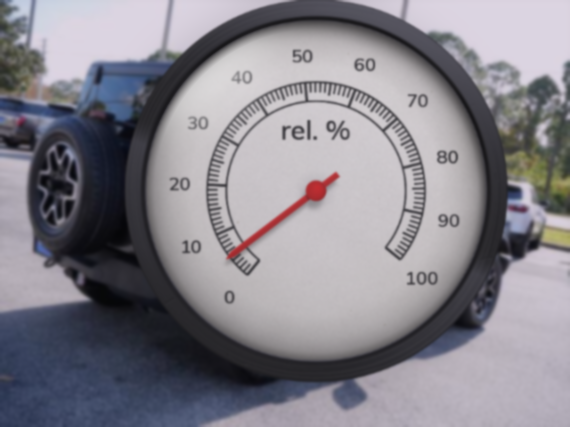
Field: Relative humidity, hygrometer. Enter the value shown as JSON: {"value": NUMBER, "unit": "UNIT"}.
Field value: {"value": 5, "unit": "%"}
